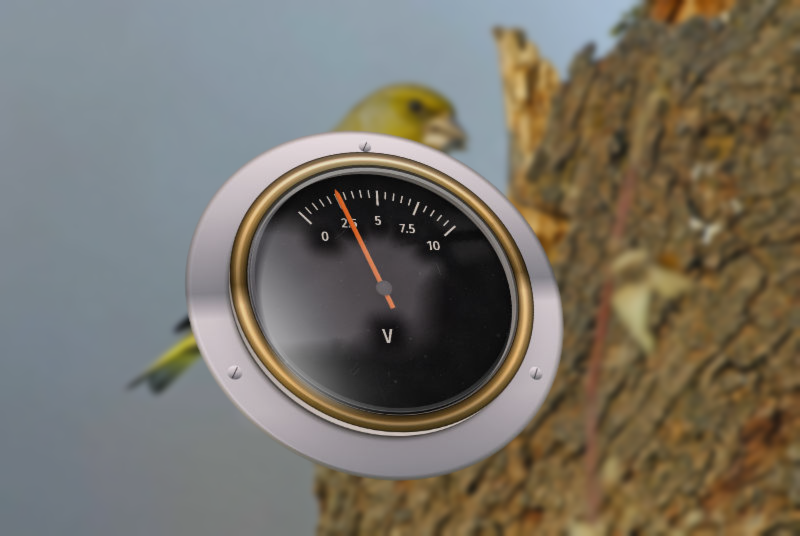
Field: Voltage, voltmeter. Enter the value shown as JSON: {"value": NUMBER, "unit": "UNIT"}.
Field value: {"value": 2.5, "unit": "V"}
